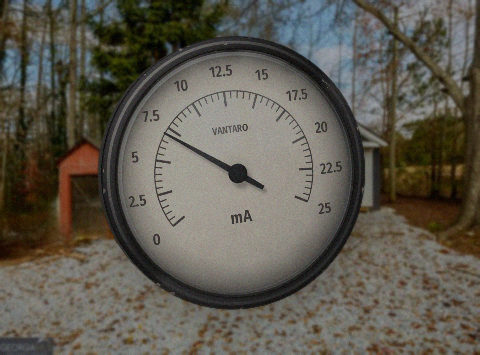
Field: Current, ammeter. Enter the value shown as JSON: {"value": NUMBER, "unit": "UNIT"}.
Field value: {"value": 7, "unit": "mA"}
